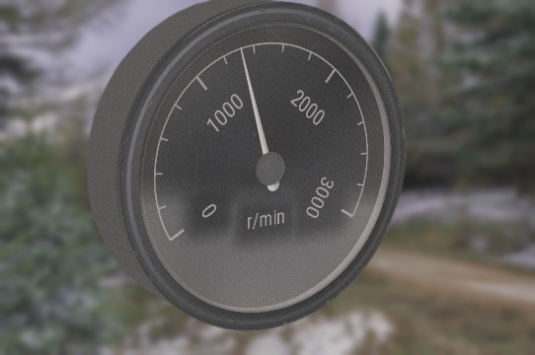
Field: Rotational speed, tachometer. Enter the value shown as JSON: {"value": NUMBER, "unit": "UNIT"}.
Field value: {"value": 1300, "unit": "rpm"}
